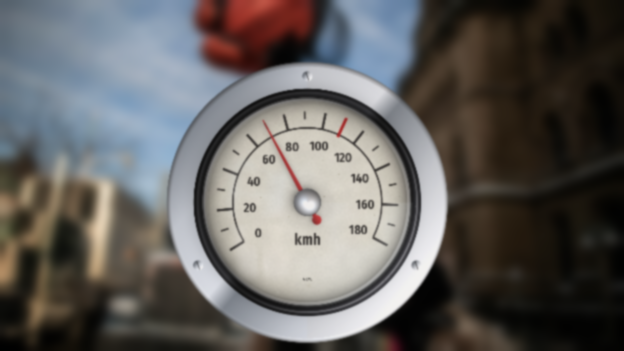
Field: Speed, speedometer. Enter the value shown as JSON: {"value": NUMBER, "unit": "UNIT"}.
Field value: {"value": 70, "unit": "km/h"}
